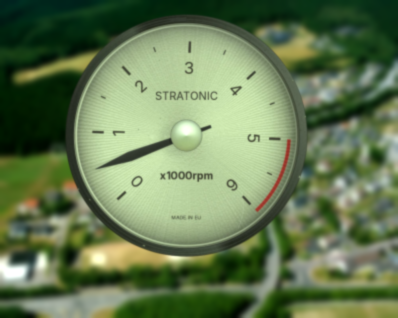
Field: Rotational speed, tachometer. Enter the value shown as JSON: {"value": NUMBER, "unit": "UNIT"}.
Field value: {"value": 500, "unit": "rpm"}
